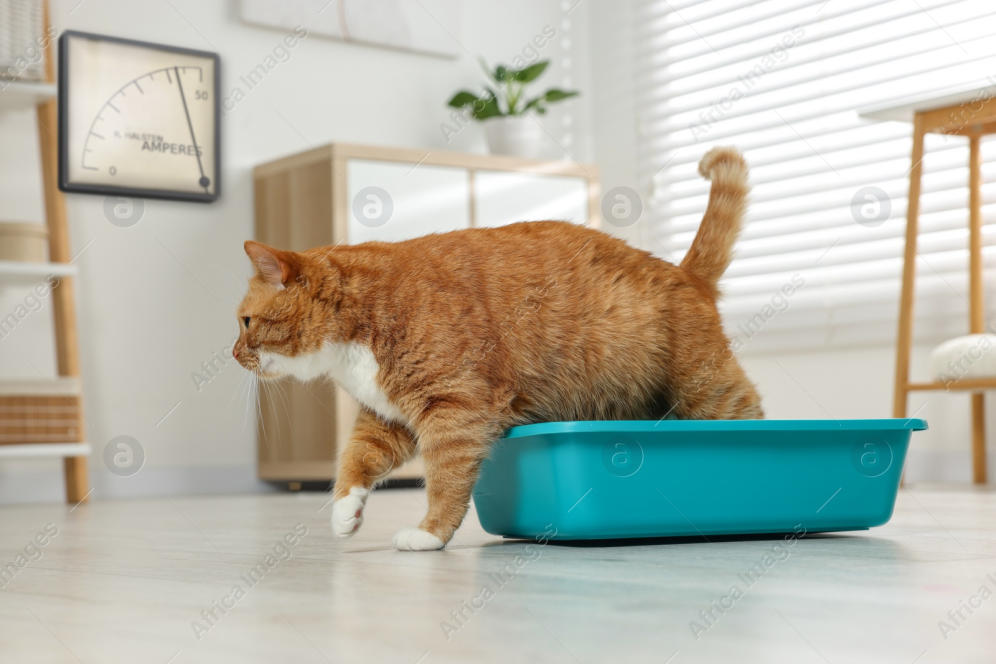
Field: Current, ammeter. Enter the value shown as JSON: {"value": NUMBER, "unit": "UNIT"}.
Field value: {"value": 42.5, "unit": "A"}
